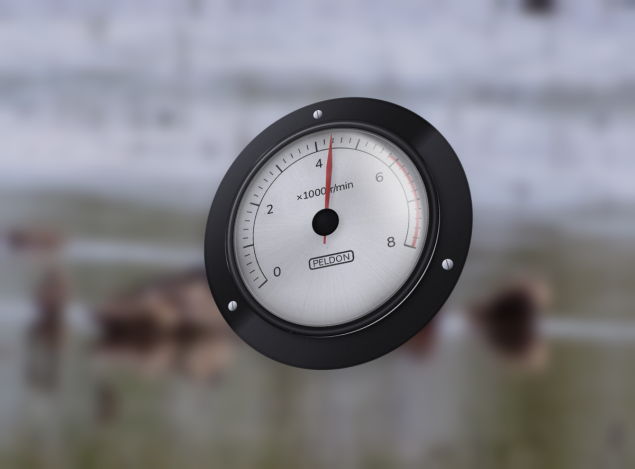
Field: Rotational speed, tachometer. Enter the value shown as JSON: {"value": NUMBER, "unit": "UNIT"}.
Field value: {"value": 4400, "unit": "rpm"}
